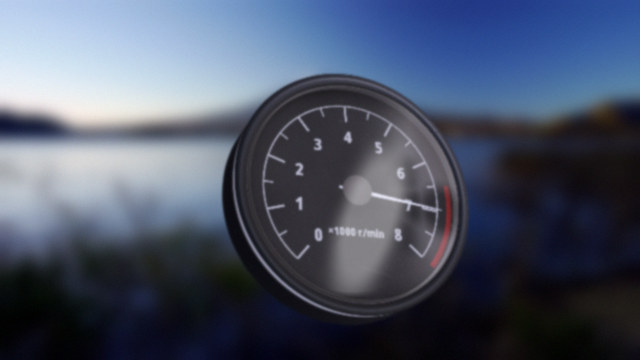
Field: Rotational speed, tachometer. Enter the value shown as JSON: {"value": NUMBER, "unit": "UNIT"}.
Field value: {"value": 7000, "unit": "rpm"}
